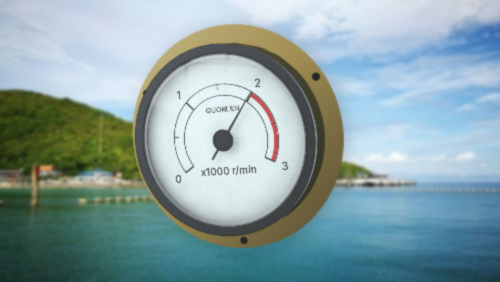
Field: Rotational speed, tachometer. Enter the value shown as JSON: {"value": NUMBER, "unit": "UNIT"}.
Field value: {"value": 2000, "unit": "rpm"}
